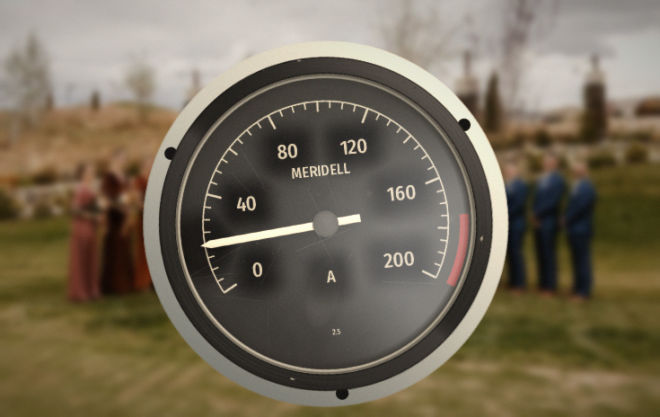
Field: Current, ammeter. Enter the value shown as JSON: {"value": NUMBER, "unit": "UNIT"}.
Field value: {"value": 20, "unit": "A"}
